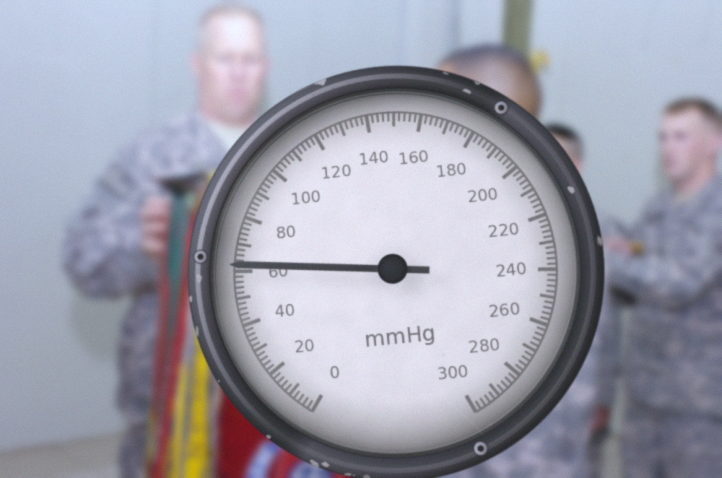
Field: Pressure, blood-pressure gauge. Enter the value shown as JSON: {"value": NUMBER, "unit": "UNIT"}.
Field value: {"value": 62, "unit": "mmHg"}
